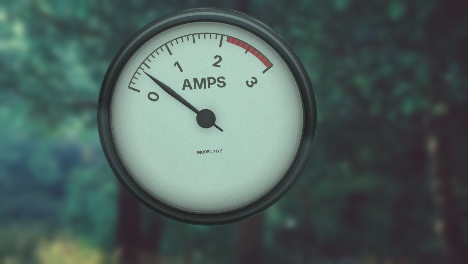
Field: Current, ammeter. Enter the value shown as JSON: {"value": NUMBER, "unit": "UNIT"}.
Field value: {"value": 0.4, "unit": "A"}
